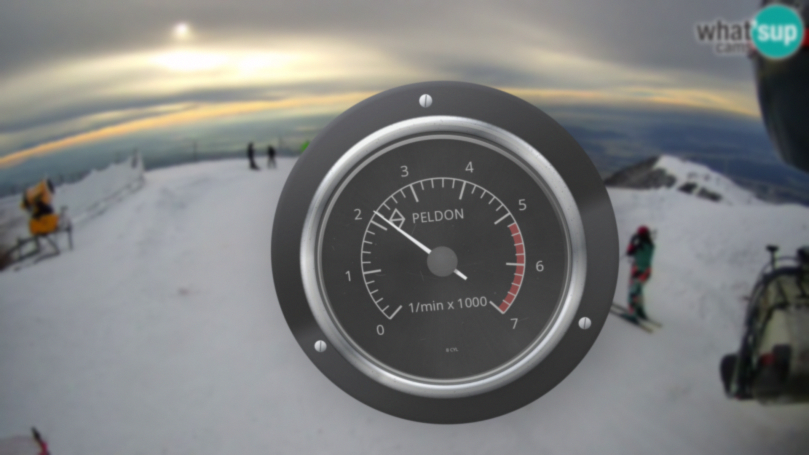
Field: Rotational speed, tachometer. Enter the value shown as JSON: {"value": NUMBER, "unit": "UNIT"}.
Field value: {"value": 2200, "unit": "rpm"}
